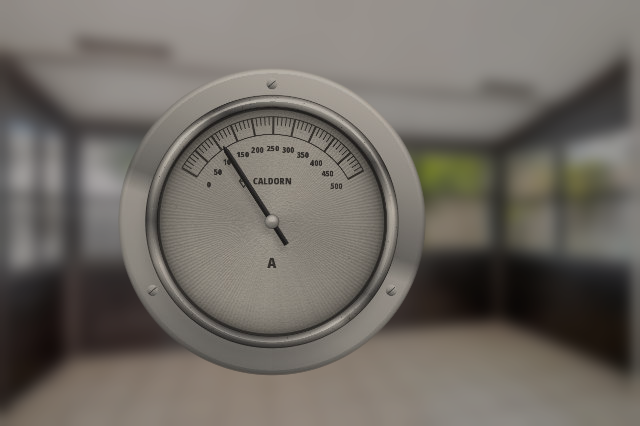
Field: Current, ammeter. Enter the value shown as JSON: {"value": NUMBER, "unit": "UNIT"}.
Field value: {"value": 110, "unit": "A"}
